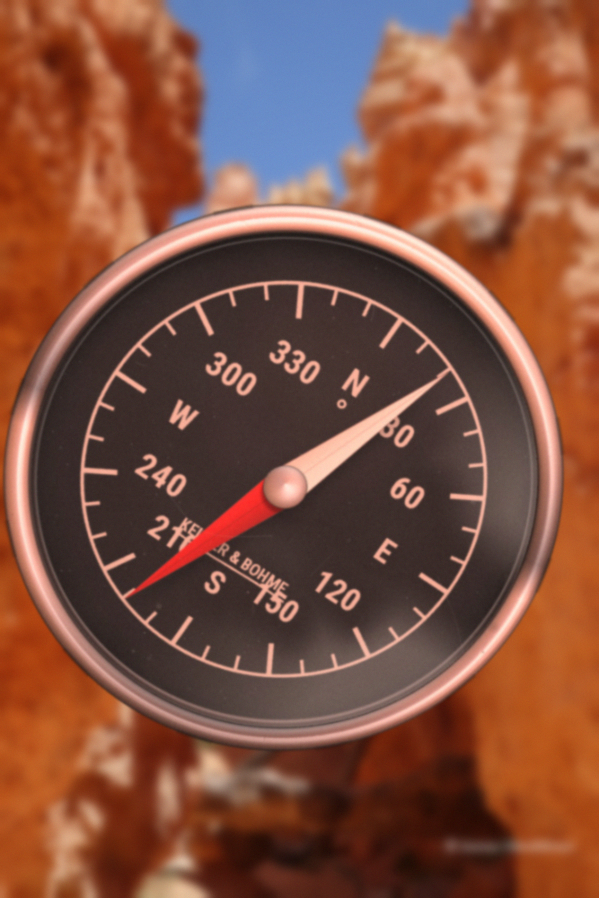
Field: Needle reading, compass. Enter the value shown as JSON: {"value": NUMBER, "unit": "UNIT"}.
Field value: {"value": 200, "unit": "°"}
